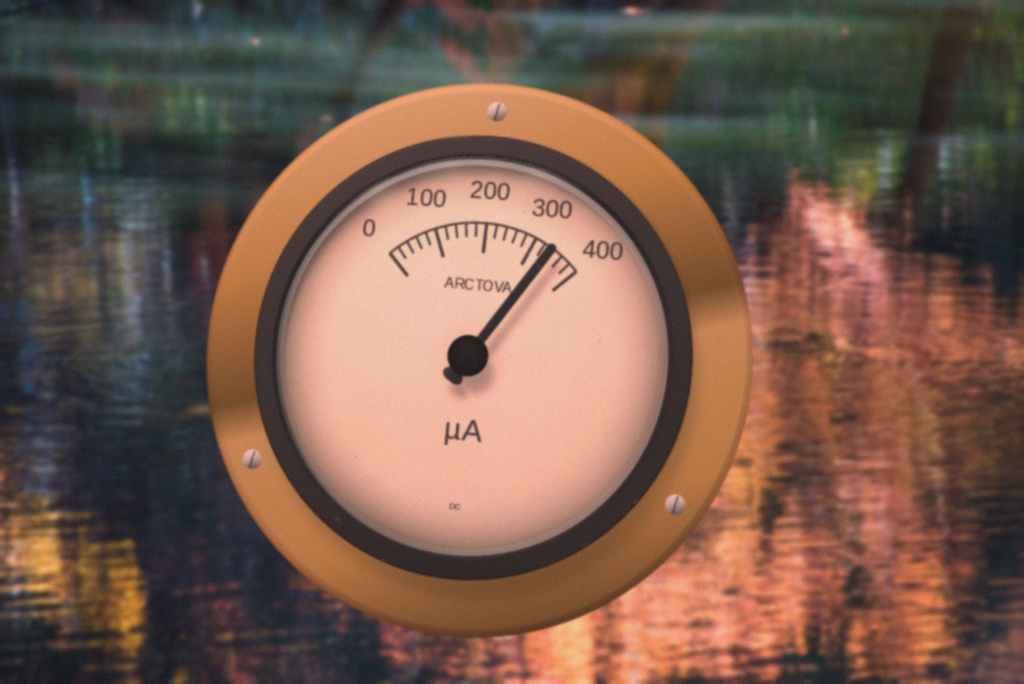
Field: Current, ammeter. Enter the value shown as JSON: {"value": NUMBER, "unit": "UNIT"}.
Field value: {"value": 340, "unit": "µA"}
